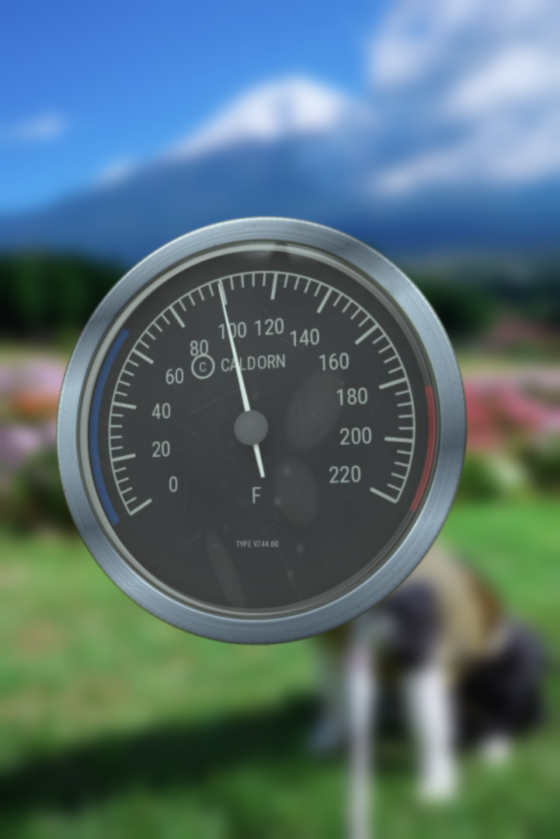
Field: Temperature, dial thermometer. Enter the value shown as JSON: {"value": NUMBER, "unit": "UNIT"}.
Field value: {"value": 100, "unit": "°F"}
